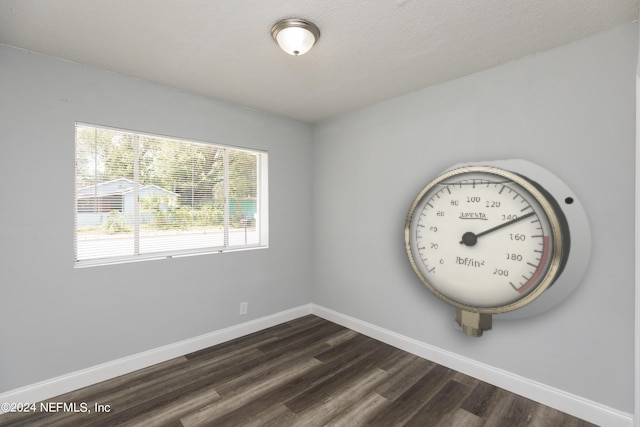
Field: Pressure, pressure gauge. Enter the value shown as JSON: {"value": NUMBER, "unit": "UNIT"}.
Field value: {"value": 145, "unit": "psi"}
